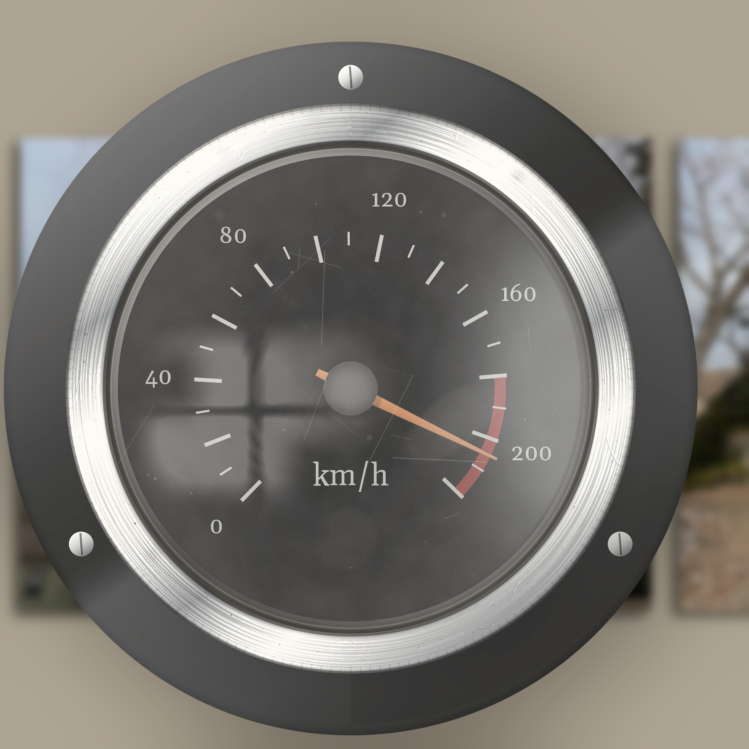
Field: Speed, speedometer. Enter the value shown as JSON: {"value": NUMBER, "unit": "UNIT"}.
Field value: {"value": 205, "unit": "km/h"}
